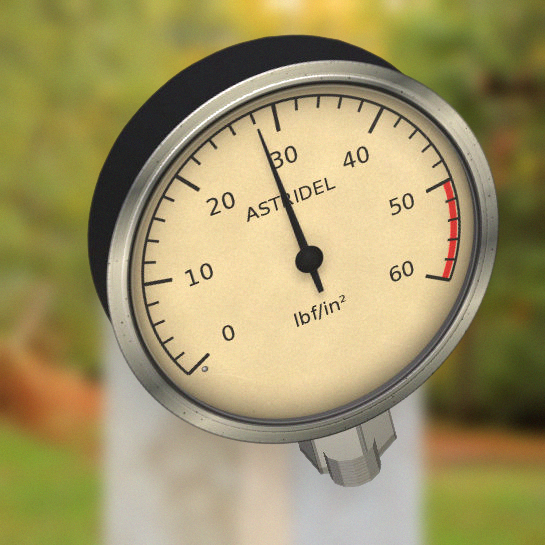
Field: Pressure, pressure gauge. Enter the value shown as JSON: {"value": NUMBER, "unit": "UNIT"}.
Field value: {"value": 28, "unit": "psi"}
